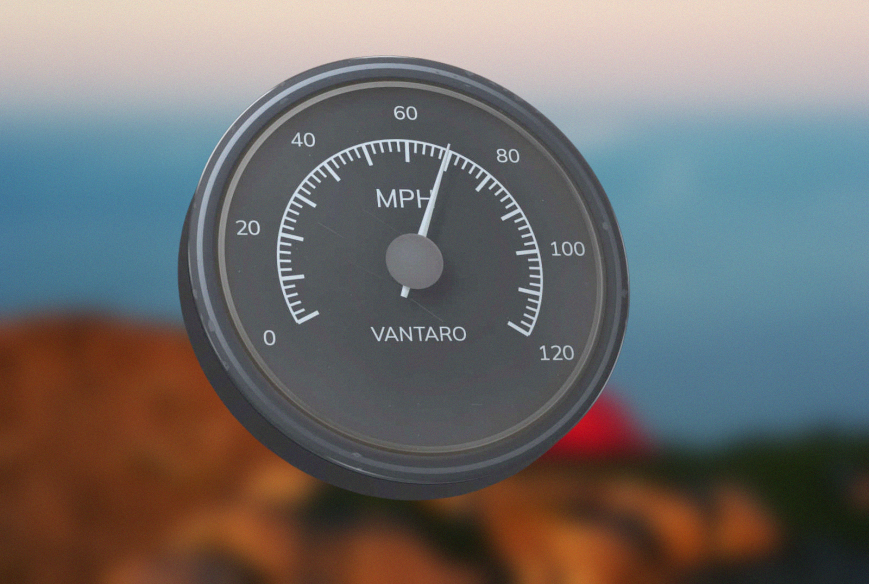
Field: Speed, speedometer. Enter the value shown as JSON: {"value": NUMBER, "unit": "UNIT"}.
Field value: {"value": 69, "unit": "mph"}
